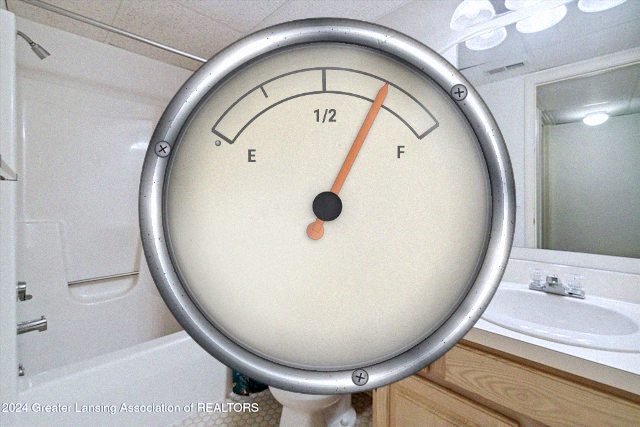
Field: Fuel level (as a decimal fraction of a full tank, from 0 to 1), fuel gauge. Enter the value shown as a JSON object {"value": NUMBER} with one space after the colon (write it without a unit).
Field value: {"value": 0.75}
